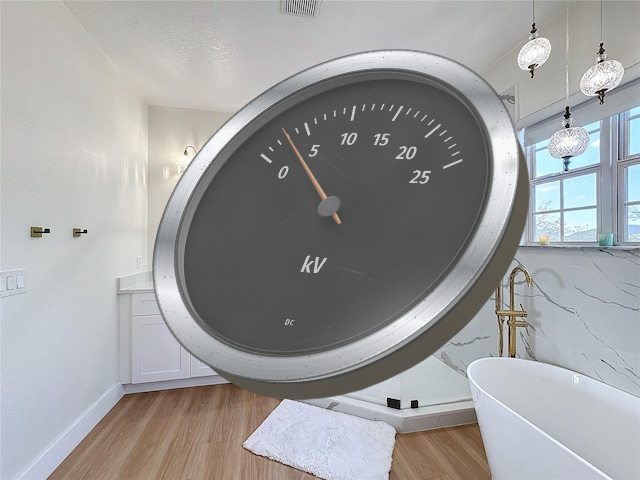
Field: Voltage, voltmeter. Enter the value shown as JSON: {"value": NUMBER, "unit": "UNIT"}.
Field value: {"value": 3, "unit": "kV"}
